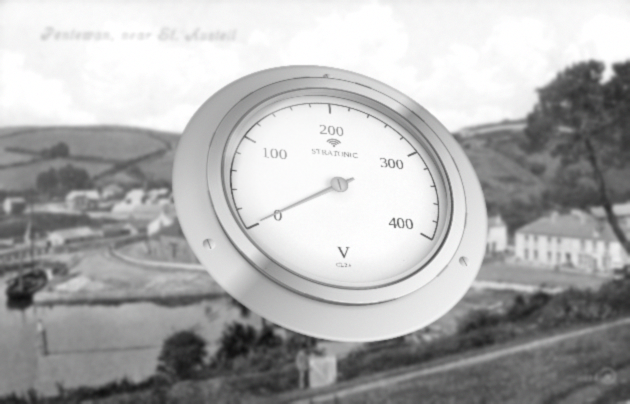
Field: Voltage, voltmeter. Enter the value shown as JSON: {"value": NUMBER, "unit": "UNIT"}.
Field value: {"value": 0, "unit": "V"}
